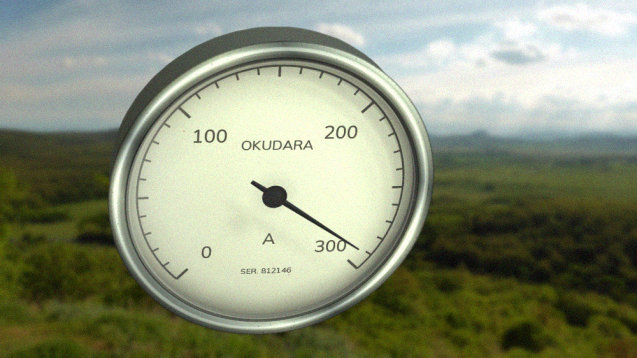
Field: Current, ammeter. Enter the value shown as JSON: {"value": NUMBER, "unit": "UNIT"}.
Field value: {"value": 290, "unit": "A"}
